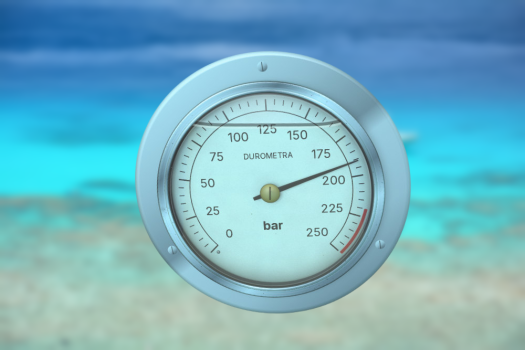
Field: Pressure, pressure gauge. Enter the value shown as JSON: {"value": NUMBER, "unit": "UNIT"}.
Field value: {"value": 190, "unit": "bar"}
